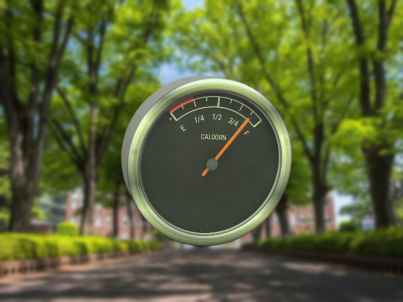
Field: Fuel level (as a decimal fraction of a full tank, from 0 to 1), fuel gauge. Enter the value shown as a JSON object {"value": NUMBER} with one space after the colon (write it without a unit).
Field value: {"value": 0.875}
